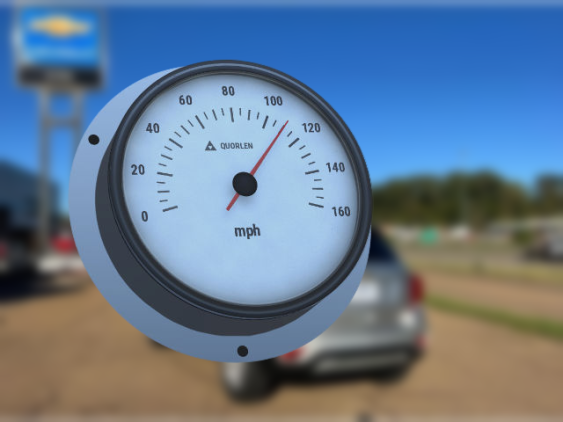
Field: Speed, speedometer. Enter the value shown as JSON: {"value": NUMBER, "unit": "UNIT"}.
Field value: {"value": 110, "unit": "mph"}
